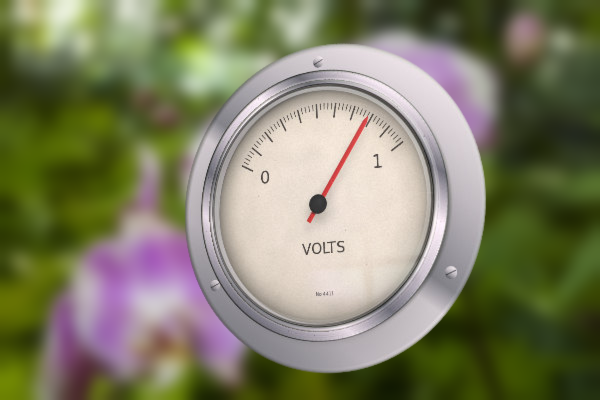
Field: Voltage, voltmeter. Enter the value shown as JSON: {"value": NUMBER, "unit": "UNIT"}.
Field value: {"value": 0.8, "unit": "V"}
